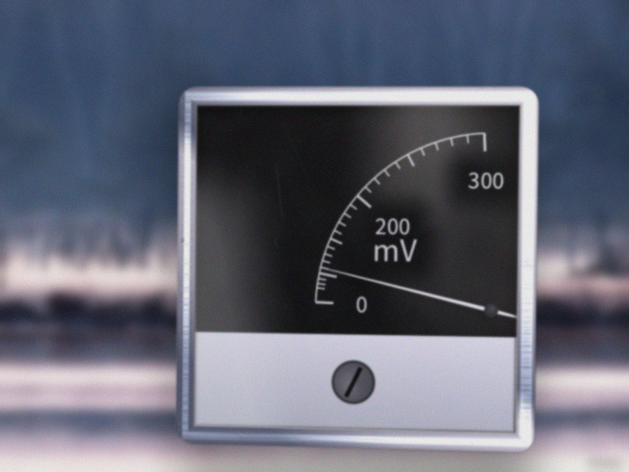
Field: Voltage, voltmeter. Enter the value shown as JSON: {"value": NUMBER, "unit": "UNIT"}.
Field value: {"value": 110, "unit": "mV"}
